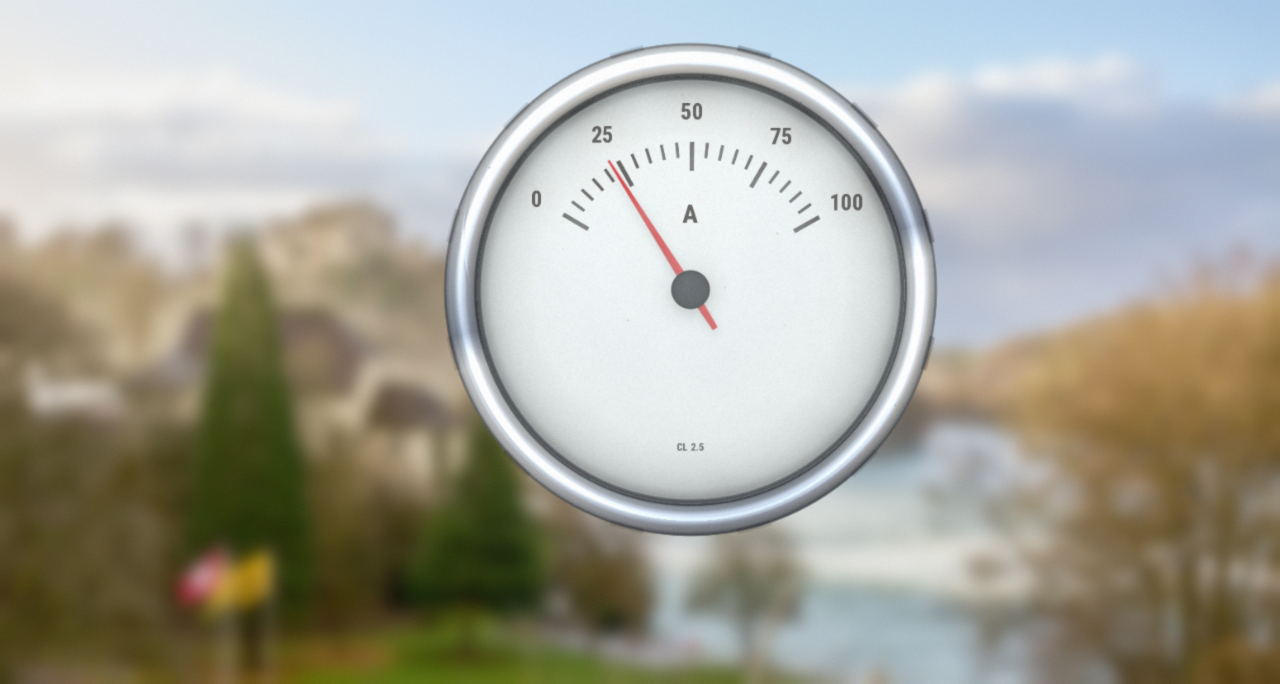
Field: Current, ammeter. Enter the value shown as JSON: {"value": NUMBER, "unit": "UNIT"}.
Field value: {"value": 22.5, "unit": "A"}
